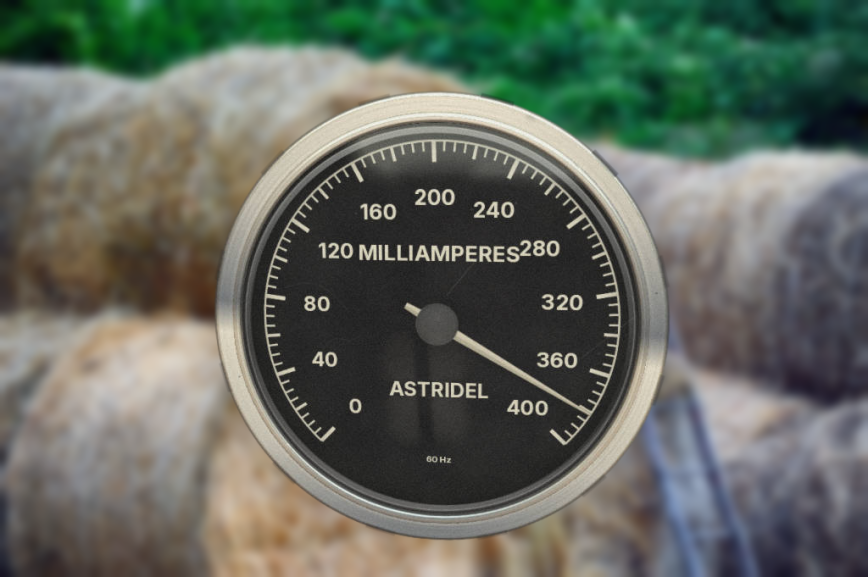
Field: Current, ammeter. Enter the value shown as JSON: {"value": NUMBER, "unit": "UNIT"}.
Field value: {"value": 380, "unit": "mA"}
